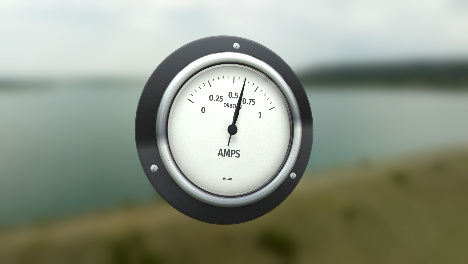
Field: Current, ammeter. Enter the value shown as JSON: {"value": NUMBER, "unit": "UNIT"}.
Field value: {"value": 0.6, "unit": "A"}
